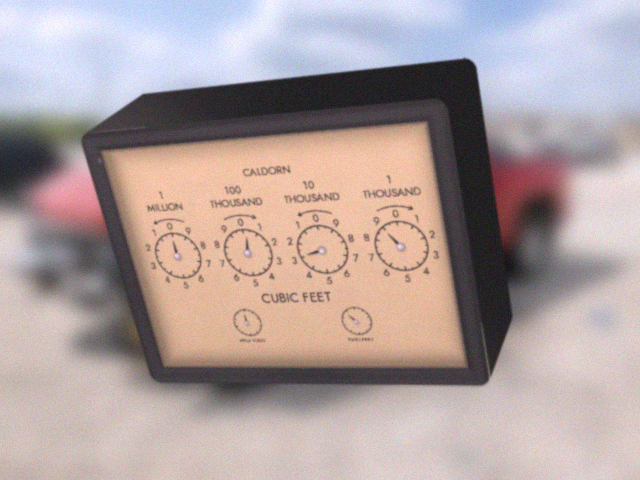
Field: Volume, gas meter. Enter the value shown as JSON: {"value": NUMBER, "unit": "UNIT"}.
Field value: {"value": 2900, "unit": "ft³"}
